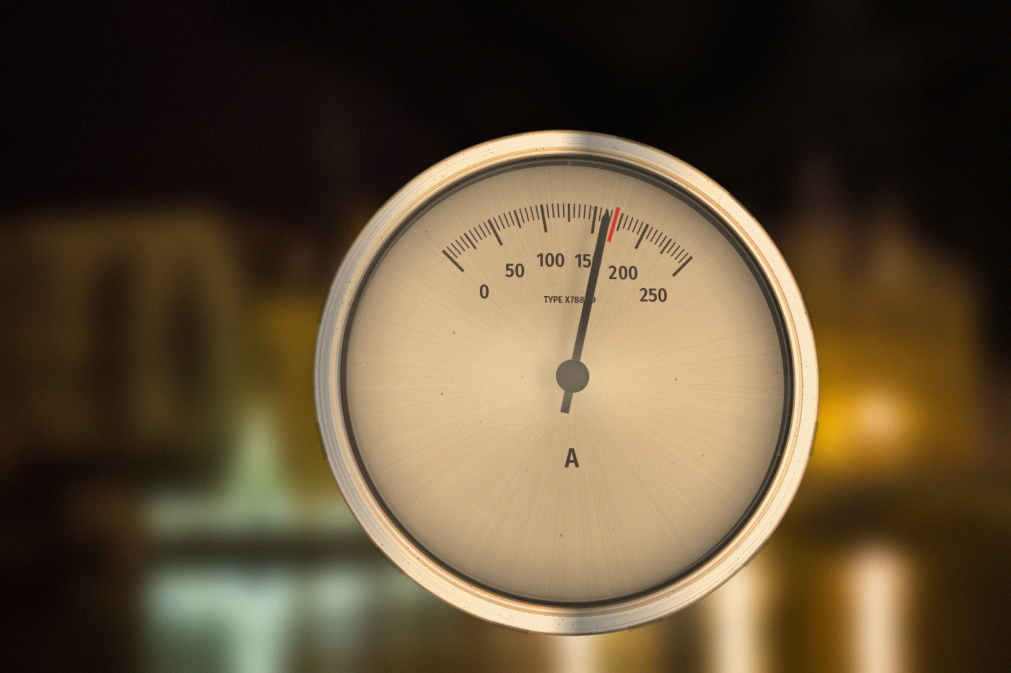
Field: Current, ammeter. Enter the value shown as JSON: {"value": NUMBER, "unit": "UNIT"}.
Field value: {"value": 160, "unit": "A"}
